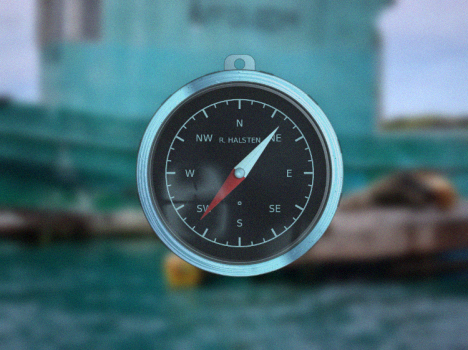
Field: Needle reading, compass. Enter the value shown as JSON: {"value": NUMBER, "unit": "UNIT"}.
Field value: {"value": 220, "unit": "°"}
